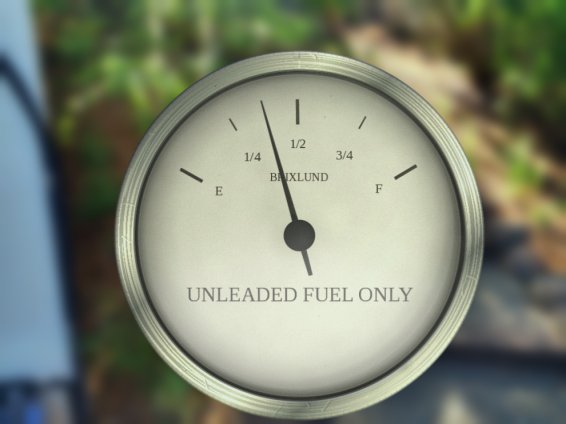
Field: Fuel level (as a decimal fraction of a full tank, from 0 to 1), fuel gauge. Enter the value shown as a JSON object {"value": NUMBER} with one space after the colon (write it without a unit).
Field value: {"value": 0.375}
